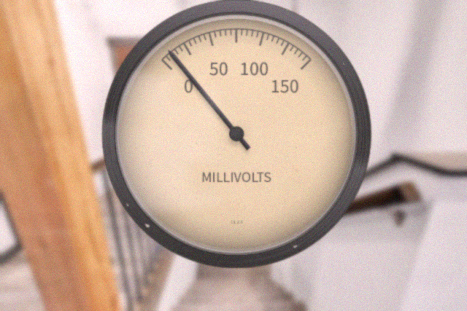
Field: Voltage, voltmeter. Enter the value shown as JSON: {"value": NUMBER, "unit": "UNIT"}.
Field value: {"value": 10, "unit": "mV"}
